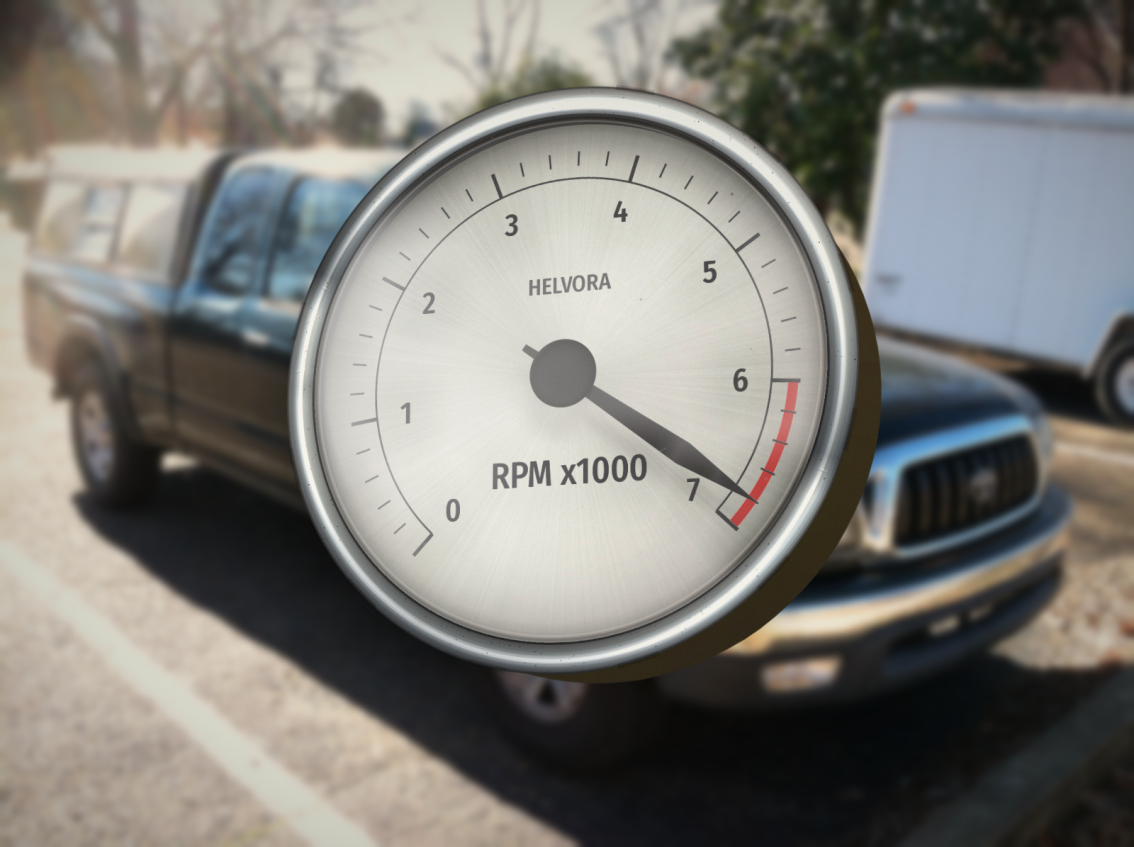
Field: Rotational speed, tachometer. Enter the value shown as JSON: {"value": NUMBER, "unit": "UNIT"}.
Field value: {"value": 6800, "unit": "rpm"}
